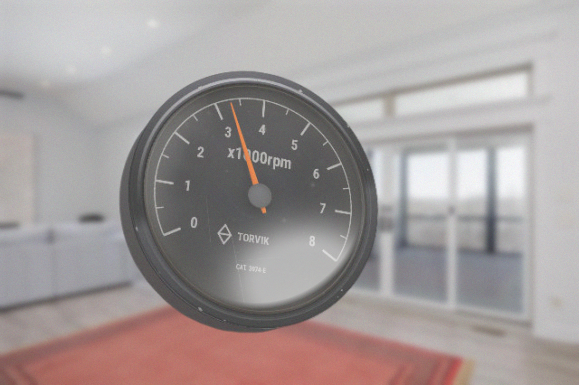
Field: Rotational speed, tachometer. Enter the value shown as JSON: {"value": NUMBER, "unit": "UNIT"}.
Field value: {"value": 3250, "unit": "rpm"}
